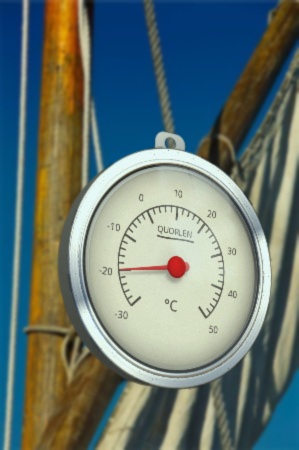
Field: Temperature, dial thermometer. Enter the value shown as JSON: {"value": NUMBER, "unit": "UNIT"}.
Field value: {"value": -20, "unit": "°C"}
